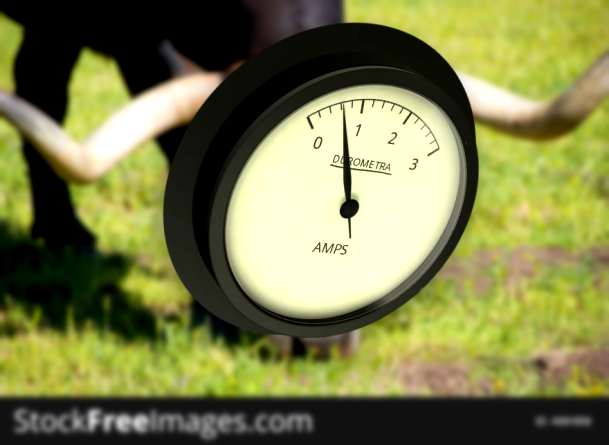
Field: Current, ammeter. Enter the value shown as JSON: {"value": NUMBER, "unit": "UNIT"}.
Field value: {"value": 0.6, "unit": "A"}
